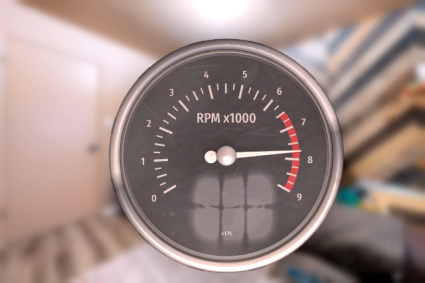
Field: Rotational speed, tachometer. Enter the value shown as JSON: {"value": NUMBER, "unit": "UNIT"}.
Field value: {"value": 7750, "unit": "rpm"}
